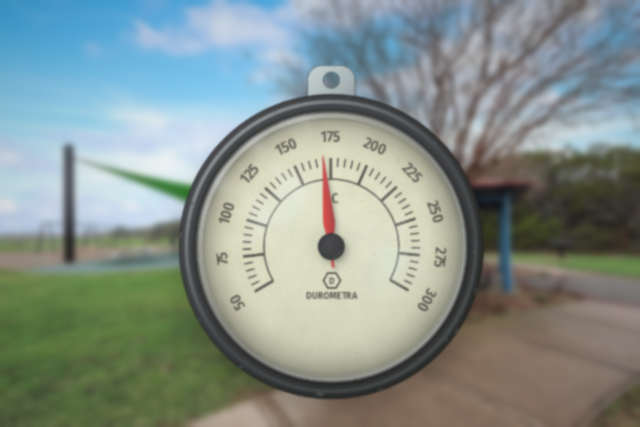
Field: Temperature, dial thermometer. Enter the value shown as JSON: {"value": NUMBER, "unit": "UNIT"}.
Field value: {"value": 170, "unit": "°C"}
